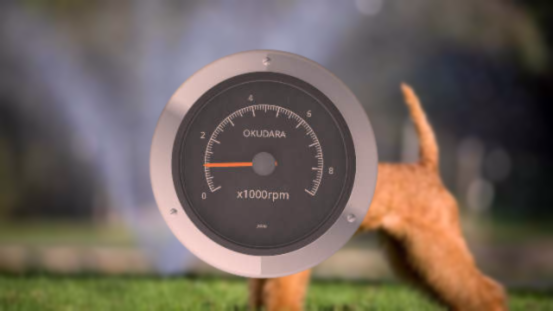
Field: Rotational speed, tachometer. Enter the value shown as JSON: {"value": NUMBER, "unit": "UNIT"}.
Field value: {"value": 1000, "unit": "rpm"}
